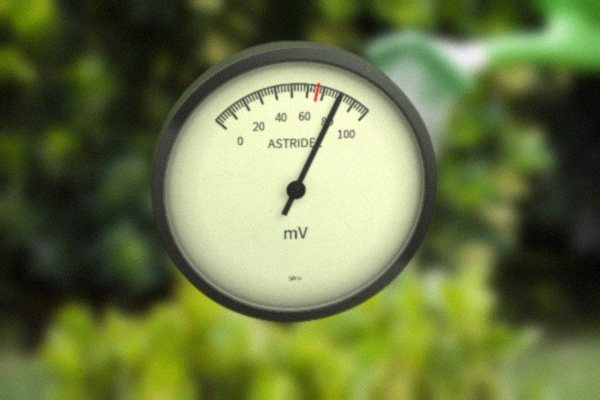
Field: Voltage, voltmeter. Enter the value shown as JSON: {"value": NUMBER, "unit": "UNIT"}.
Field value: {"value": 80, "unit": "mV"}
